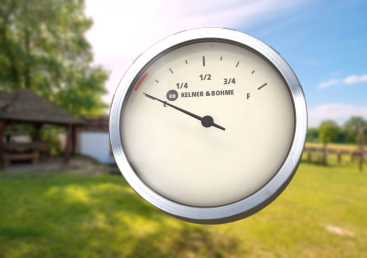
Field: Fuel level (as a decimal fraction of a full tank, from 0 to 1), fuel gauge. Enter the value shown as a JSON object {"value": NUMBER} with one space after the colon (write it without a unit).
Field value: {"value": 0}
